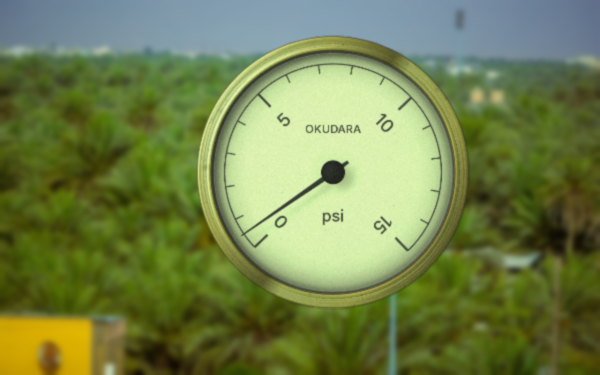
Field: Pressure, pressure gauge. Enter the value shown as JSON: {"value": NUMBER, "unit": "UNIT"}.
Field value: {"value": 0.5, "unit": "psi"}
